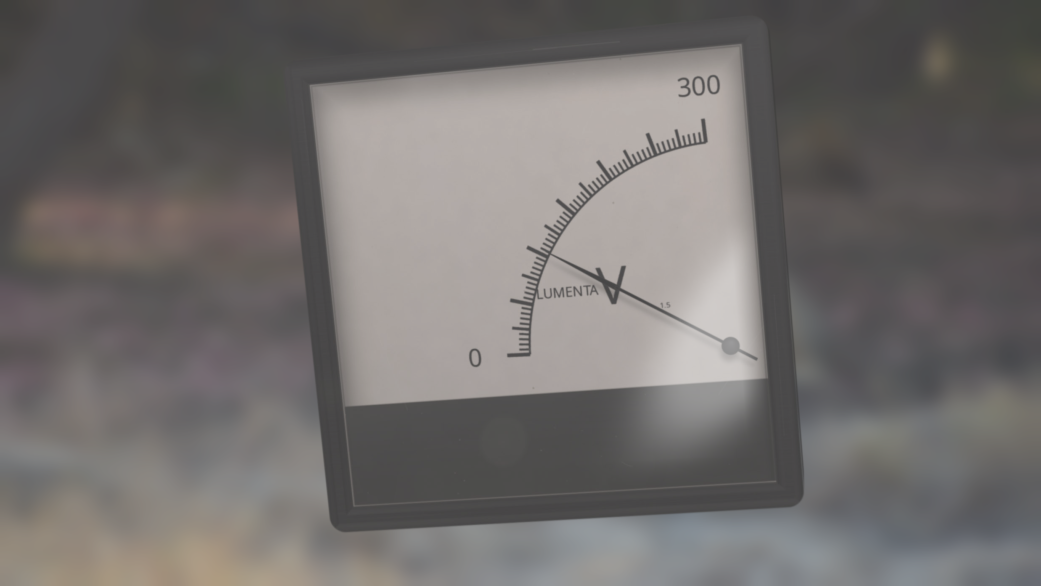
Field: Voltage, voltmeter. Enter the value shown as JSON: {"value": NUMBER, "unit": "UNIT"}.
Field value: {"value": 105, "unit": "V"}
